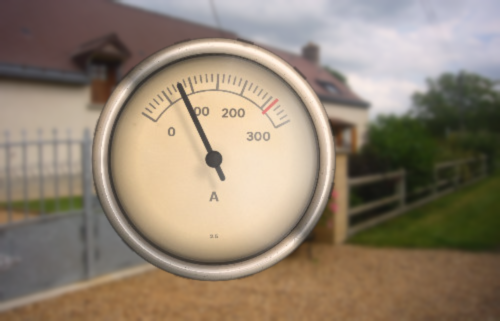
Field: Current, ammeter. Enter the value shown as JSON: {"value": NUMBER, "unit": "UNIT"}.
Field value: {"value": 80, "unit": "A"}
